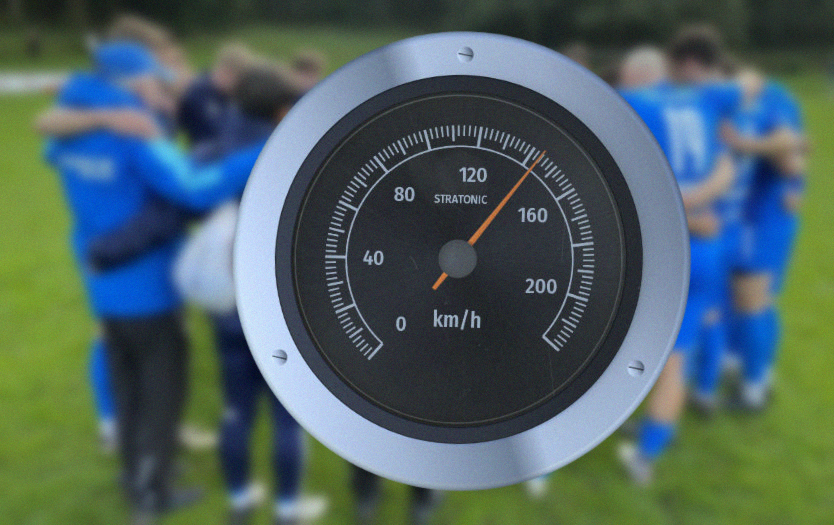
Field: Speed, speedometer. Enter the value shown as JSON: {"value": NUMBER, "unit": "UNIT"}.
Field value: {"value": 144, "unit": "km/h"}
